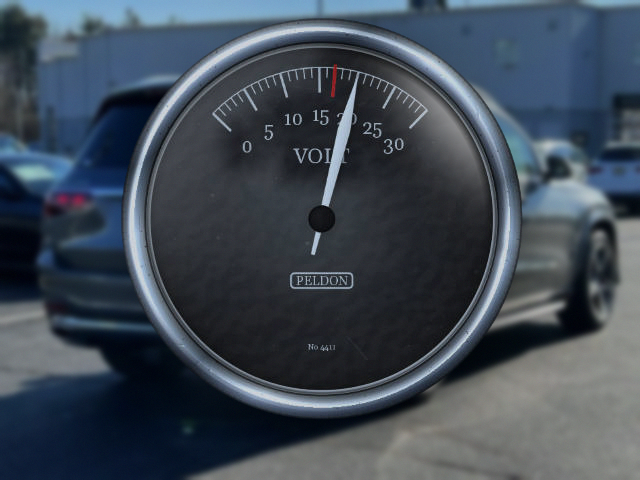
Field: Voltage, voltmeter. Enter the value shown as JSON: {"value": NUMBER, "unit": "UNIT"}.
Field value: {"value": 20, "unit": "V"}
